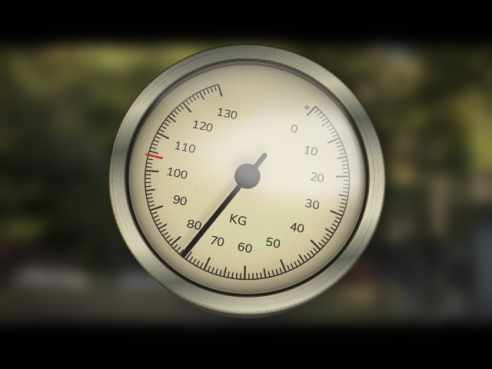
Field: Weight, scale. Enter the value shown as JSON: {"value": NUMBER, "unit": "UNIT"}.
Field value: {"value": 76, "unit": "kg"}
